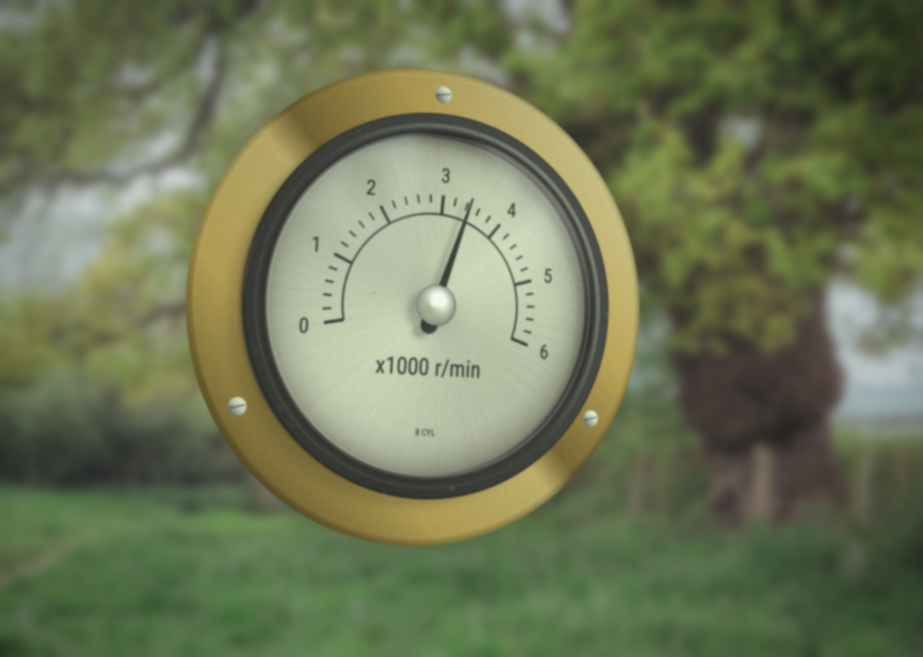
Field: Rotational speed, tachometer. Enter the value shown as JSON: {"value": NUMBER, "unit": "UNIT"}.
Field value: {"value": 3400, "unit": "rpm"}
